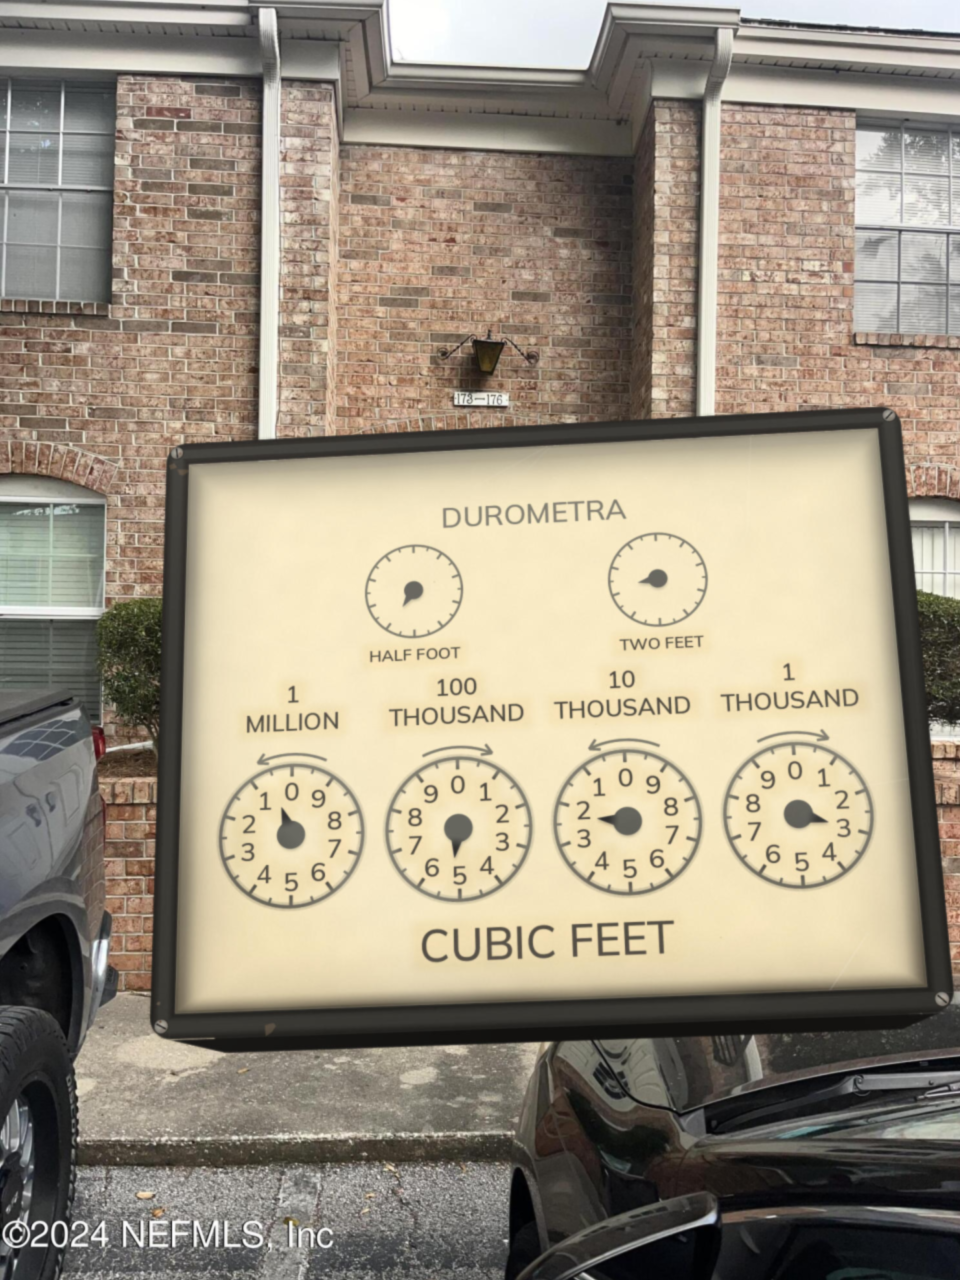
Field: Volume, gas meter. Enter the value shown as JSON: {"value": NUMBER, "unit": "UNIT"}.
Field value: {"value": 52300, "unit": "ft³"}
